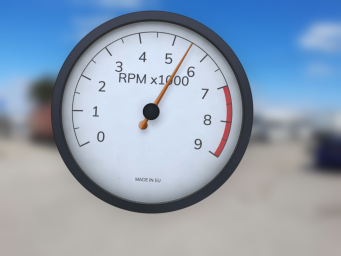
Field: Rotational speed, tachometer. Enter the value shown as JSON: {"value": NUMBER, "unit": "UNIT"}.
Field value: {"value": 5500, "unit": "rpm"}
